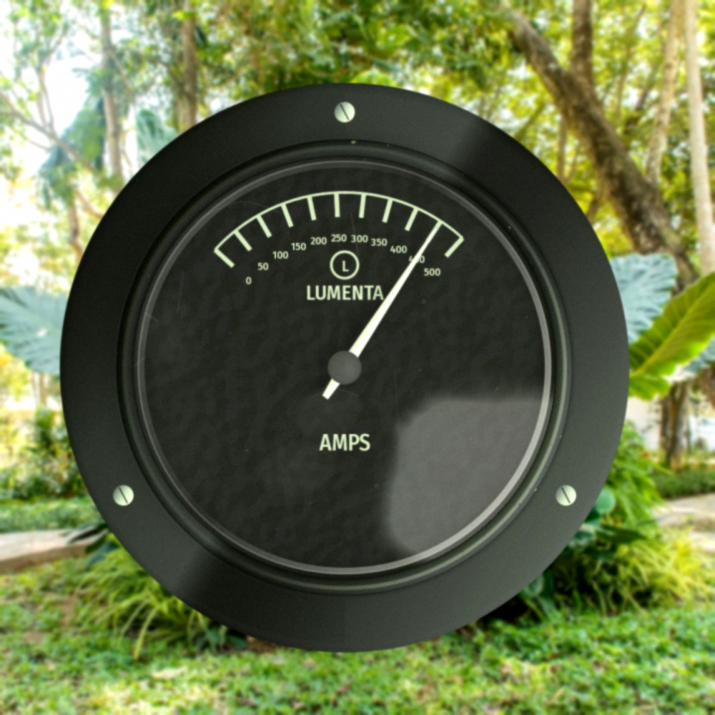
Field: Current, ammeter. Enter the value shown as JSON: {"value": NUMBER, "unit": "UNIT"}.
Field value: {"value": 450, "unit": "A"}
